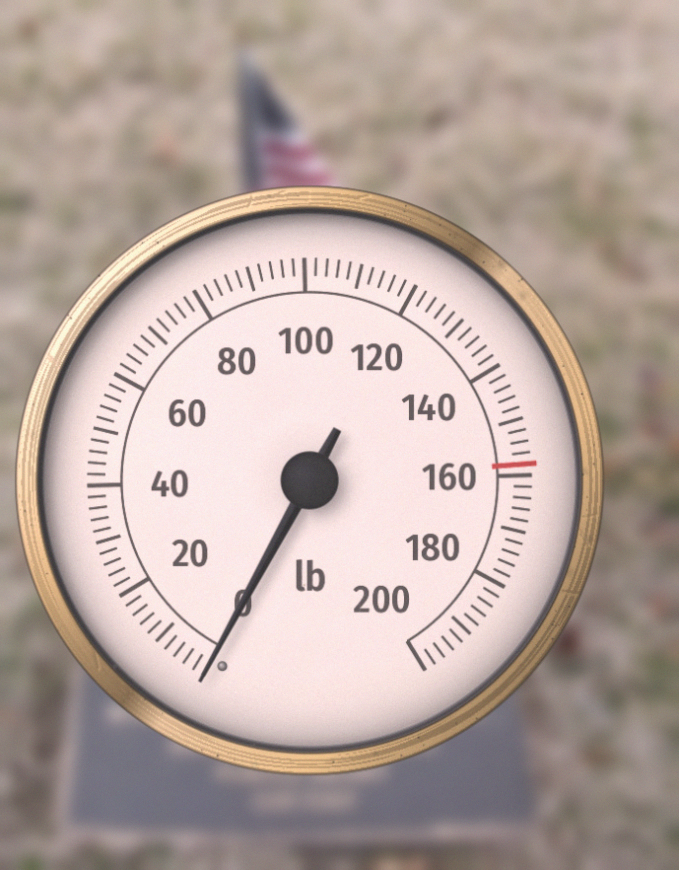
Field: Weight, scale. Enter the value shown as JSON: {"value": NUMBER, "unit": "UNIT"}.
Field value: {"value": 0, "unit": "lb"}
